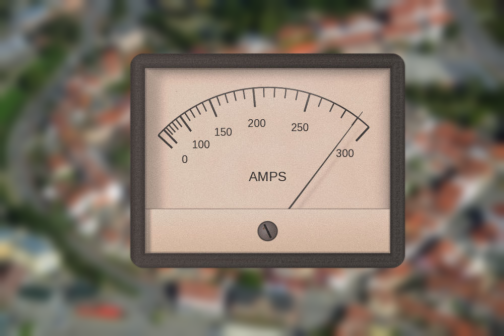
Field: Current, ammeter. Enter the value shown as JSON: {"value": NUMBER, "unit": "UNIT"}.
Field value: {"value": 290, "unit": "A"}
